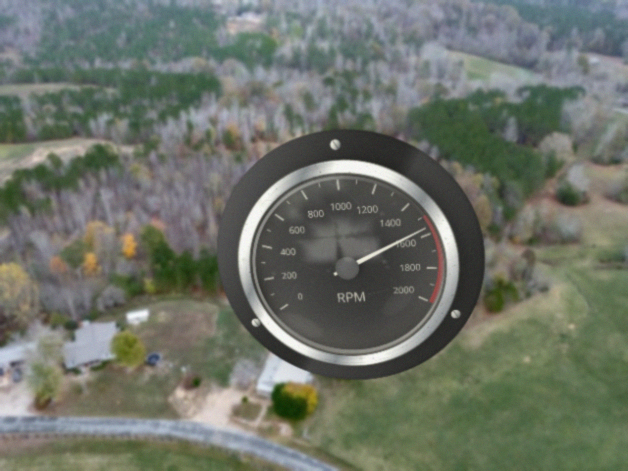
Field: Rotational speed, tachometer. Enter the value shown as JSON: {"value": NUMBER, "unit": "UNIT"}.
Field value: {"value": 1550, "unit": "rpm"}
